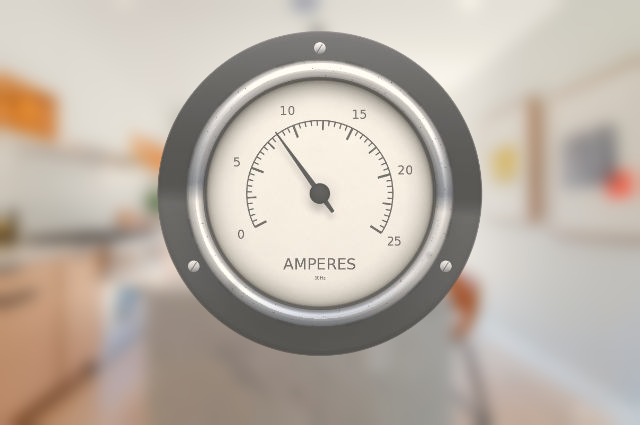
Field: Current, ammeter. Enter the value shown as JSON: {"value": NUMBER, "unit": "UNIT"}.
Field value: {"value": 8.5, "unit": "A"}
